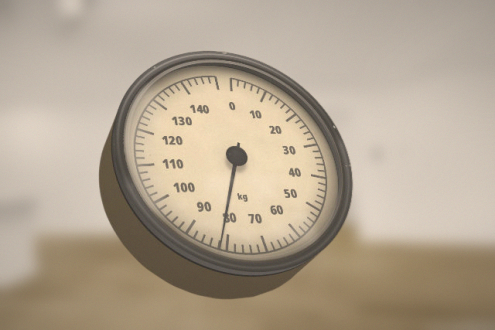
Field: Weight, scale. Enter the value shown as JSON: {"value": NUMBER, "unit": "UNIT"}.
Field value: {"value": 82, "unit": "kg"}
